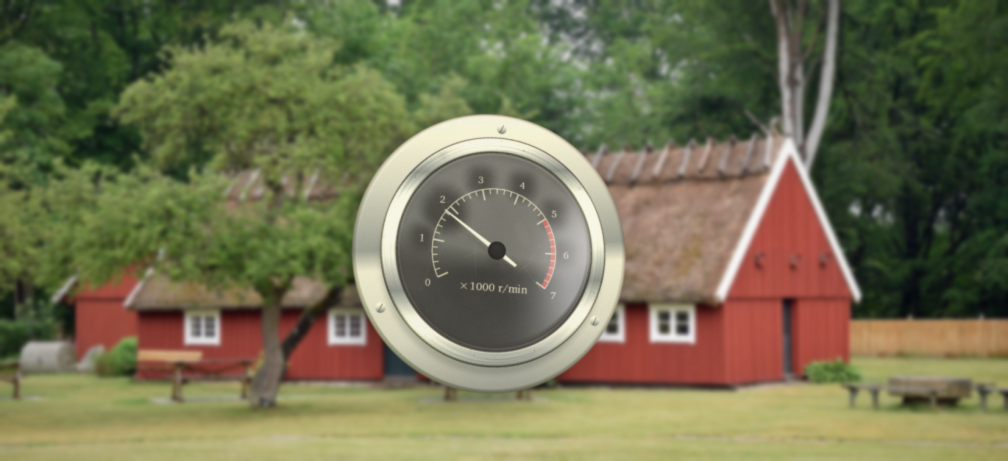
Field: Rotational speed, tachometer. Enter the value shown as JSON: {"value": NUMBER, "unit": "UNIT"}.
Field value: {"value": 1800, "unit": "rpm"}
